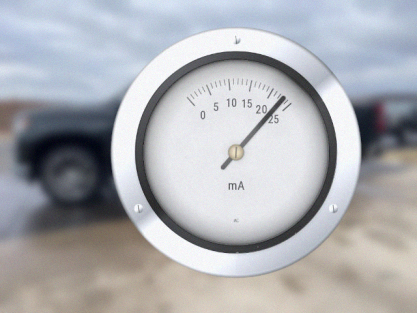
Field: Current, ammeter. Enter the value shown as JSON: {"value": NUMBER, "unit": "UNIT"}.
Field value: {"value": 23, "unit": "mA"}
